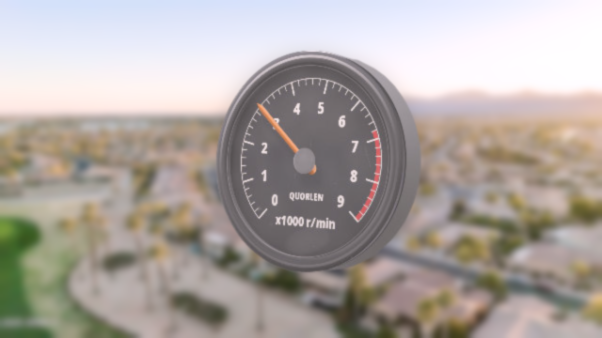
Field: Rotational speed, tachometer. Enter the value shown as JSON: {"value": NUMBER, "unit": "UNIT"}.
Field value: {"value": 3000, "unit": "rpm"}
